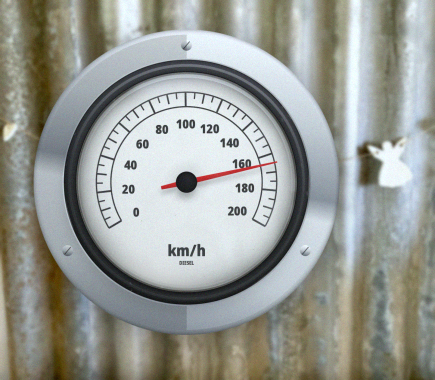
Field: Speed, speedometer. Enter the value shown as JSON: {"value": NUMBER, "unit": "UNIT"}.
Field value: {"value": 165, "unit": "km/h"}
